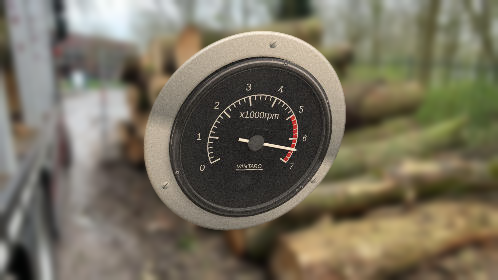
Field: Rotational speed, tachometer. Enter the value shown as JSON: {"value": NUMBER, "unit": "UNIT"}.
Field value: {"value": 6400, "unit": "rpm"}
